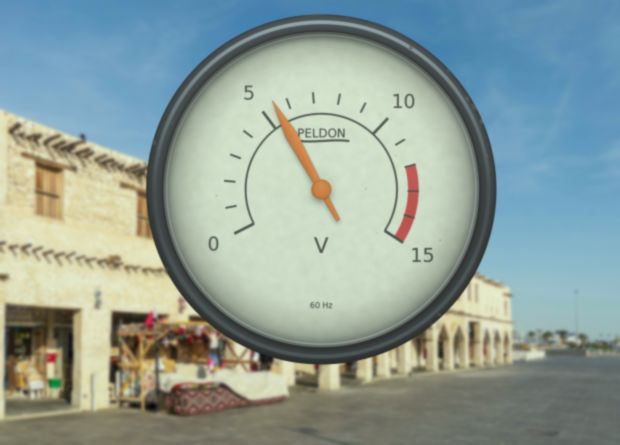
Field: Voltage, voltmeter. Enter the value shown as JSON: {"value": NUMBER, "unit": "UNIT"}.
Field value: {"value": 5.5, "unit": "V"}
